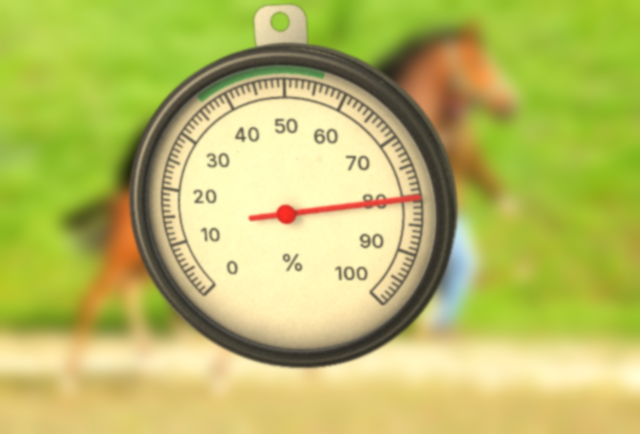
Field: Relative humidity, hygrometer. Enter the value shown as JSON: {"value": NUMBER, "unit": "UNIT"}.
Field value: {"value": 80, "unit": "%"}
